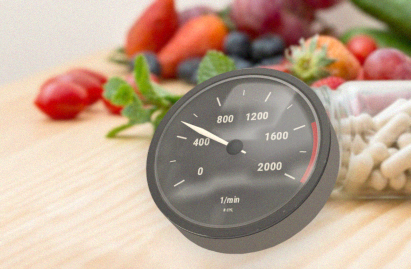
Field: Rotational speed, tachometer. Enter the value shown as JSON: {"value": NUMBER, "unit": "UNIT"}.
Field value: {"value": 500, "unit": "rpm"}
